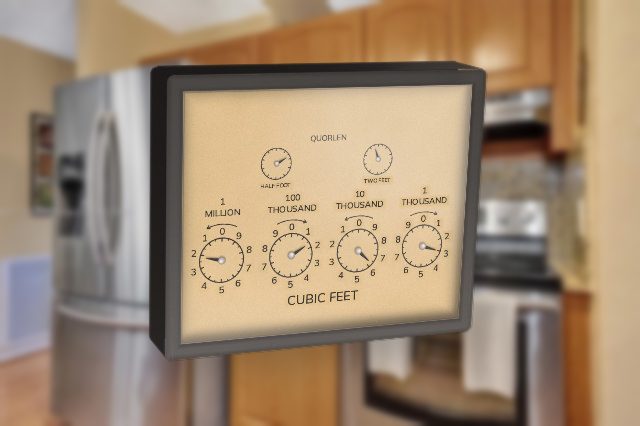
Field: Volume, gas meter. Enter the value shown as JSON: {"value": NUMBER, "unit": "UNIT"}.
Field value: {"value": 216300, "unit": "ft³"}
